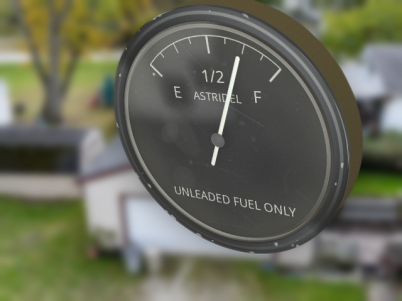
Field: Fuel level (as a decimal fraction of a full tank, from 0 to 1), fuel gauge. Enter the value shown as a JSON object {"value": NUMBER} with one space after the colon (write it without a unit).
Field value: {"value": 0.75}
